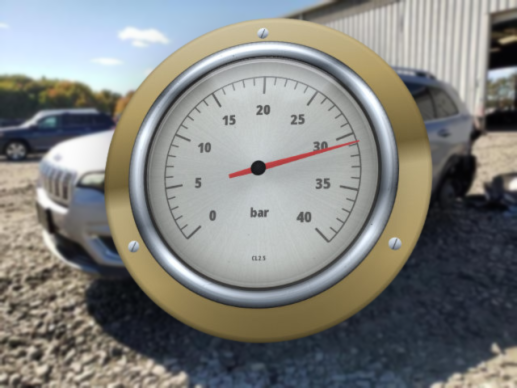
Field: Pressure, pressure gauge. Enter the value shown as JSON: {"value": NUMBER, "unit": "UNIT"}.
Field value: {"value": 31, "unit": "bar"}
